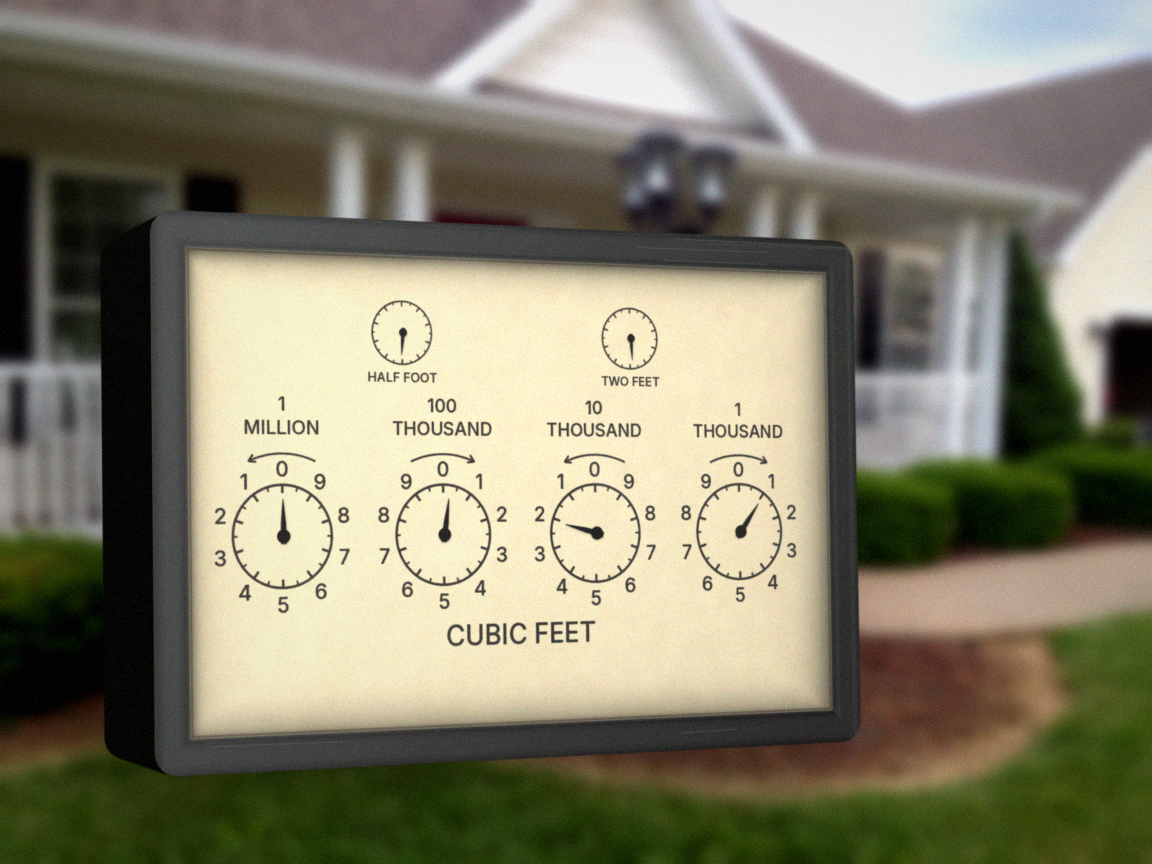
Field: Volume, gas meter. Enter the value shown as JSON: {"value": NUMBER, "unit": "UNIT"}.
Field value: {"value": 2100, "unit": "ft³"}
